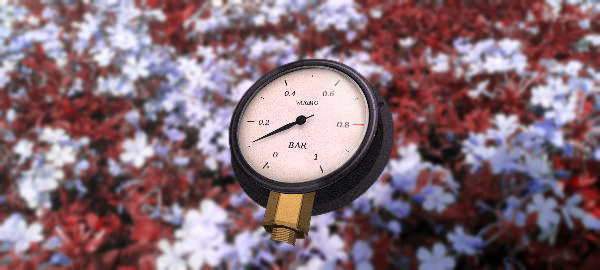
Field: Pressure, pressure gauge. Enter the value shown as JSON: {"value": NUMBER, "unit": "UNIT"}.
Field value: {"value": 0.1, "unit": "bar"}
